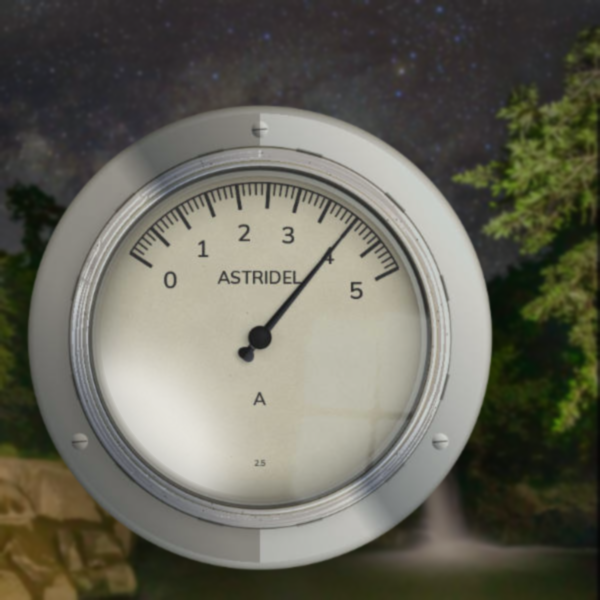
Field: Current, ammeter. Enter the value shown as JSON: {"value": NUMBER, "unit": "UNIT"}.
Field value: {"value": 4, "unit": "A"}
